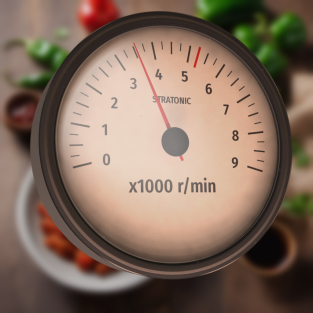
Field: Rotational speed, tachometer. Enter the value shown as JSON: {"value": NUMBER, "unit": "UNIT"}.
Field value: {"value": 3500, "unit": "rpm"}
